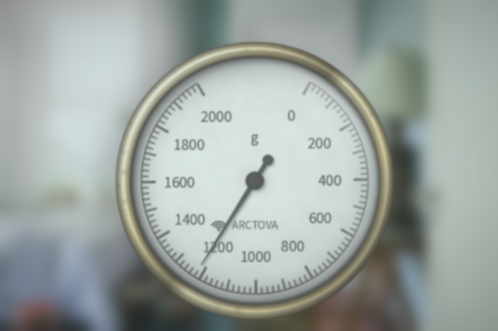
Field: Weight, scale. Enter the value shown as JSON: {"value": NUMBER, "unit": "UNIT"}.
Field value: {"value": 1220, "unit": "g"}
